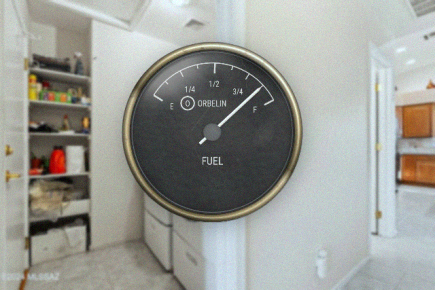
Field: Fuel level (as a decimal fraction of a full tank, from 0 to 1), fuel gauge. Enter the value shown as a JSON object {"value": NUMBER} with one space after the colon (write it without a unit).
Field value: {"value": 0.875}
